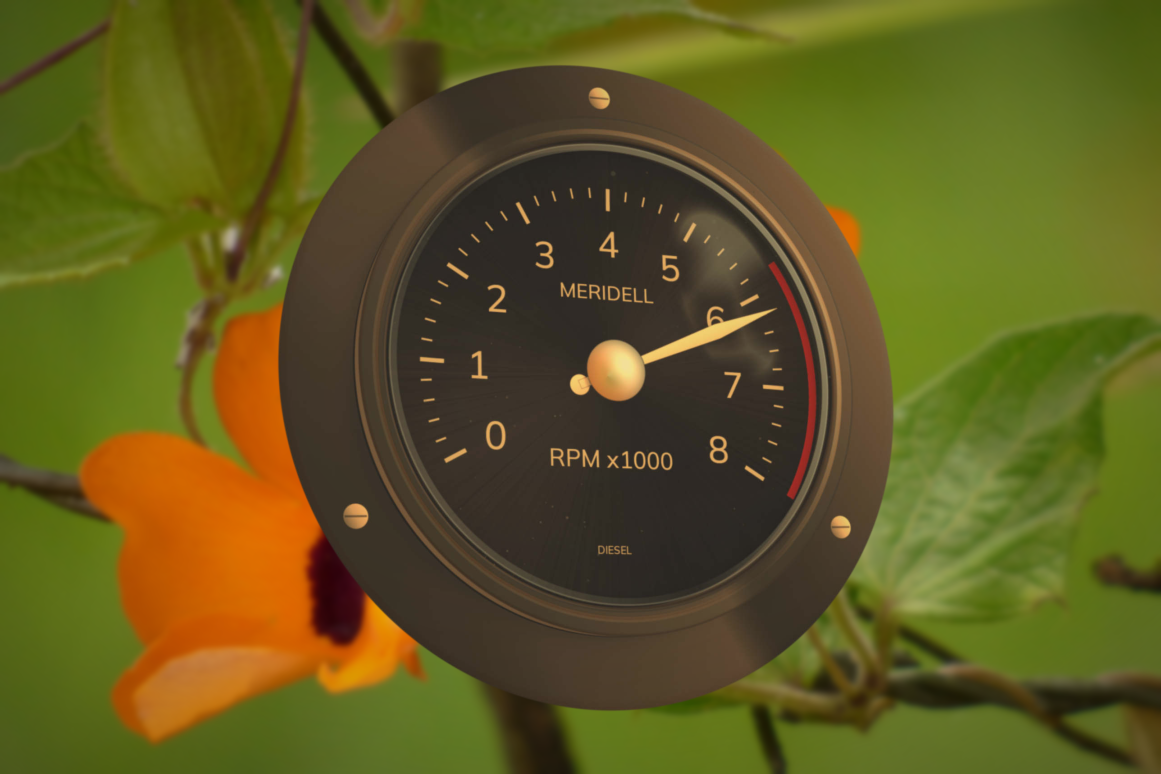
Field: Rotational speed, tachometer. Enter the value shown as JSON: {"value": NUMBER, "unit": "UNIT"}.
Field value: {"value": 6200, "unit": "rpm"}
